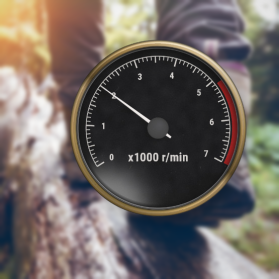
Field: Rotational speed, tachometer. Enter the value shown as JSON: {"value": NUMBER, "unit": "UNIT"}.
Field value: {"value": 2000, "unit": "rpm"}
